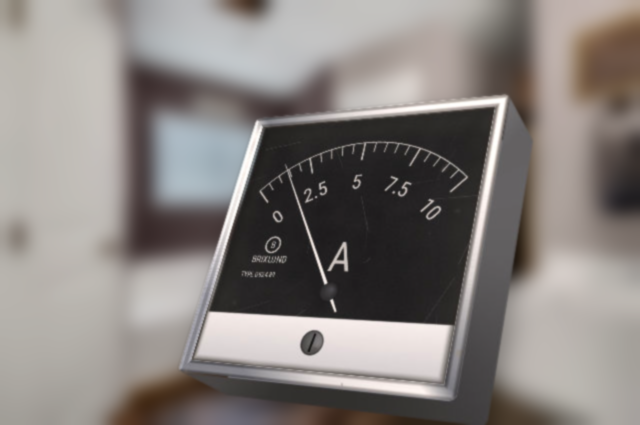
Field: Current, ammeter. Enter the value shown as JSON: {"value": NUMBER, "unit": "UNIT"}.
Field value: {"value": 1.5, "unit": "A"}
